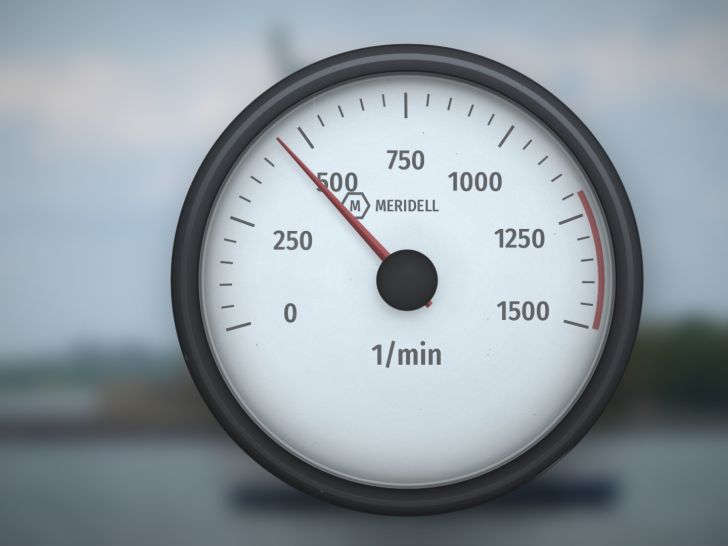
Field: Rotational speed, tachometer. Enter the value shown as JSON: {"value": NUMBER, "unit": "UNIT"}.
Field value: {"value": 450, "unit": "rpm"}
